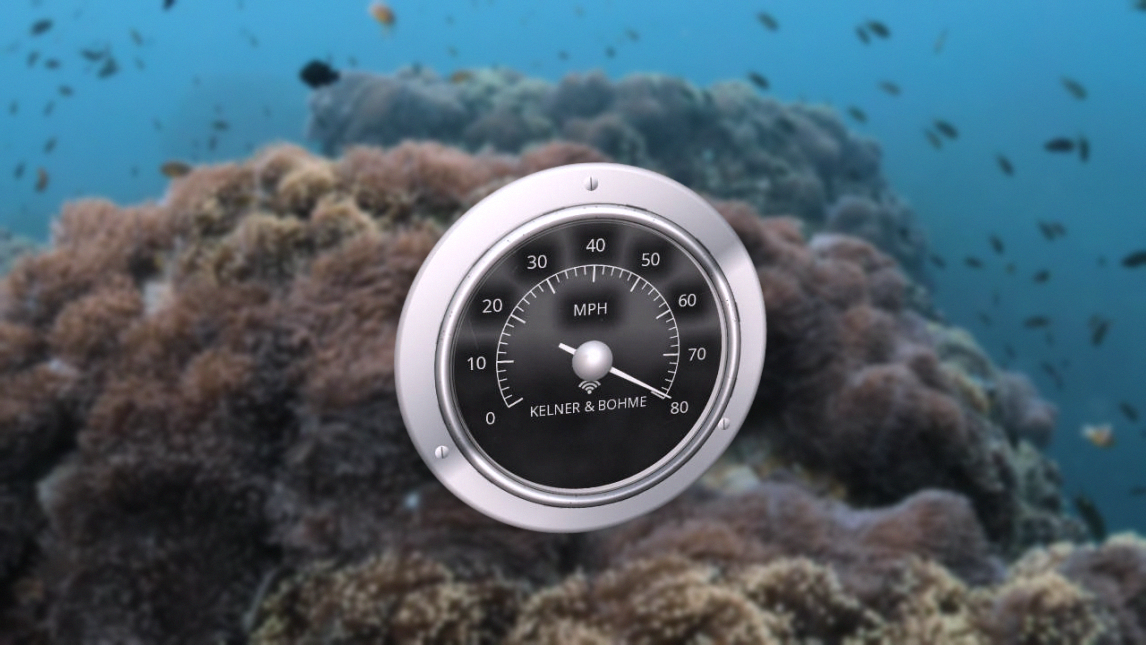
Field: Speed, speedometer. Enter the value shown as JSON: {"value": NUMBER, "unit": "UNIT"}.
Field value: {"value": 79, "unit": "mph"}
